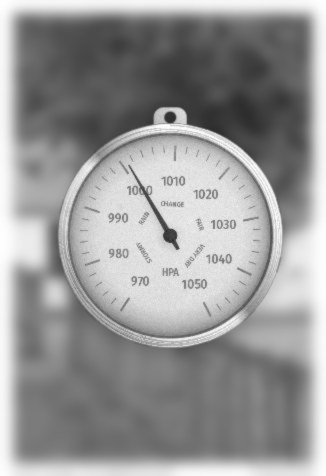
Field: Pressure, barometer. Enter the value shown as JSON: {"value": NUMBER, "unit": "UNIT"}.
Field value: {"value": 1001, "unit": "hPa"}
